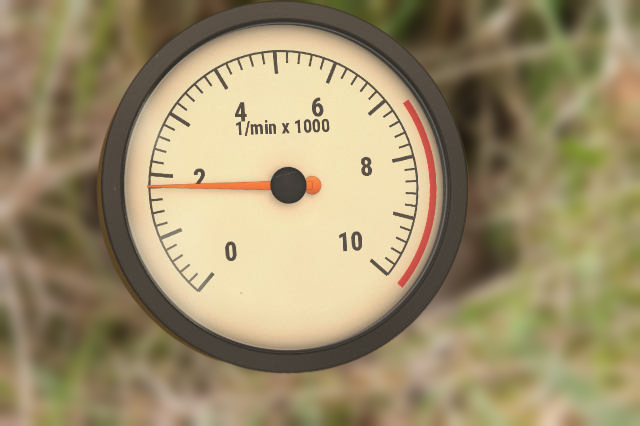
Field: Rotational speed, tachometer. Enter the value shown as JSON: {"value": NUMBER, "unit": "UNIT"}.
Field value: {"value": 1800, "unit": "rpm"}
